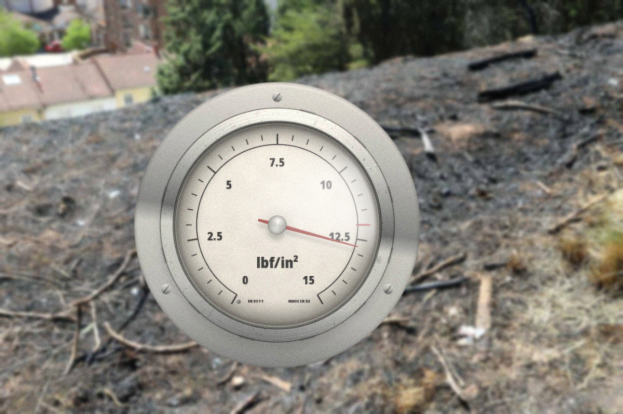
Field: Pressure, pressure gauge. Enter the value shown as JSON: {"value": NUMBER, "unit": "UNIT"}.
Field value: {"value": 12.75, "unit": "psi"}
